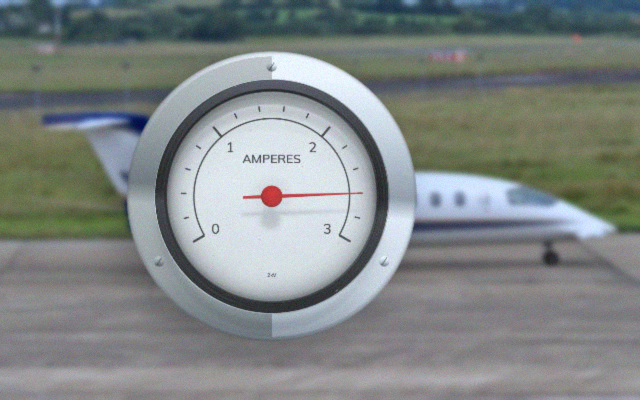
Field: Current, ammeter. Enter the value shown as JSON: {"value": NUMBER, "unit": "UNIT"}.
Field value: {"value": 2.6, "unit": "A"}
